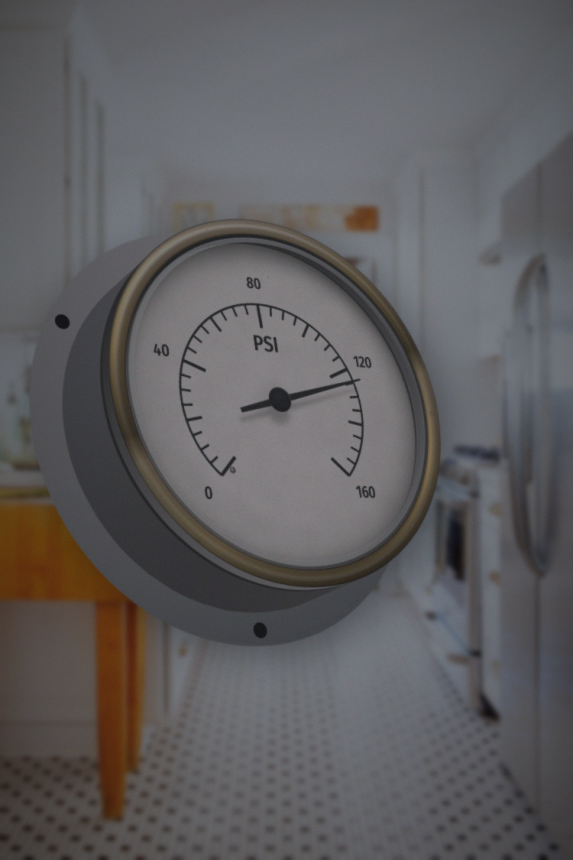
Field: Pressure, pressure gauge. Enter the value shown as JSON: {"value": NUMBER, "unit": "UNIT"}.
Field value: {"value": 125, "unit": "psi"}
